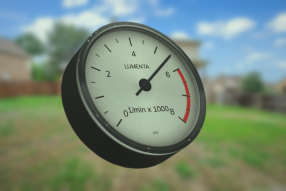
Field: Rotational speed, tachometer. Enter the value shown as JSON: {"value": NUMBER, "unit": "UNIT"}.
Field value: {"value": 5500, "unit": "rpm"}
